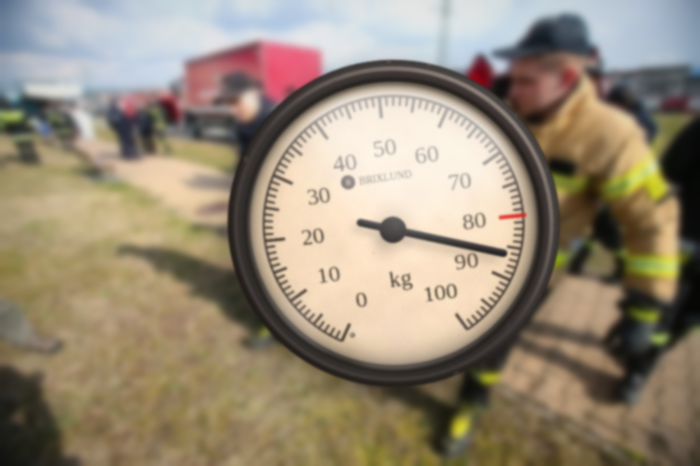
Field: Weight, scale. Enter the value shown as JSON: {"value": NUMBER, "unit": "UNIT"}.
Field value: {"value": 86, "unit": "kg"}
